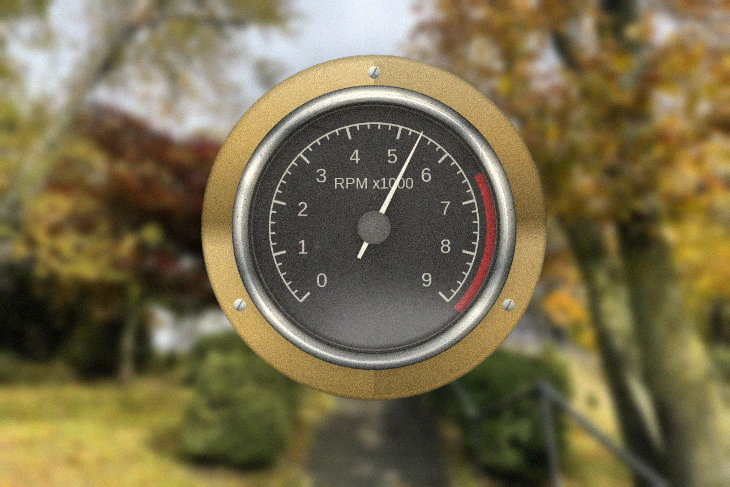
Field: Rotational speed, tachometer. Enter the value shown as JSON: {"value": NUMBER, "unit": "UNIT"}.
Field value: {"value": 5400, "unit": "rpm"}
